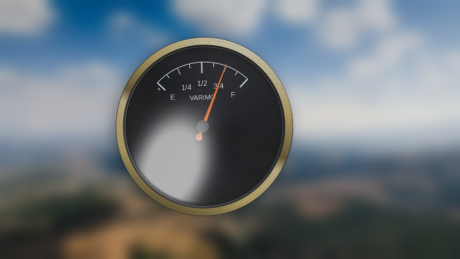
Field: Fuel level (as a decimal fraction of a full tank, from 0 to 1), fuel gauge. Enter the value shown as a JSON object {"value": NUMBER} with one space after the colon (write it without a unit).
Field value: {"value": 0.75}
